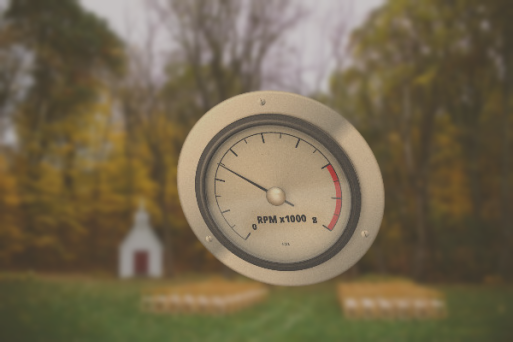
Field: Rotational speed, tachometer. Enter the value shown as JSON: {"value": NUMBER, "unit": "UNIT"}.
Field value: {"value": 2500, "unit": "rpm"}
